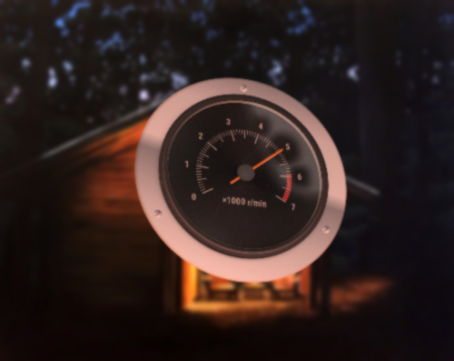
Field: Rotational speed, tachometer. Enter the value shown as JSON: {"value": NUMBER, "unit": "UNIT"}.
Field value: {"value": 5000, "unit": "rpm"}
